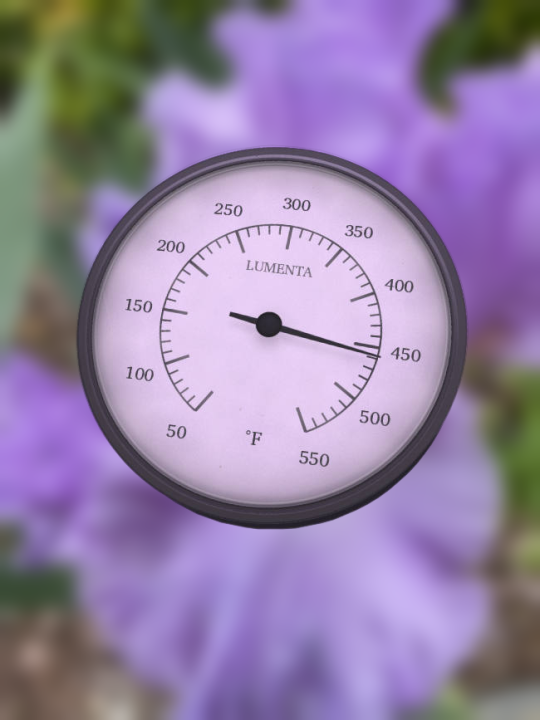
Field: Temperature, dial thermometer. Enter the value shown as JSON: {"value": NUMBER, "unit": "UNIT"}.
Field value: {"value": 460, "unit": "°F"}
